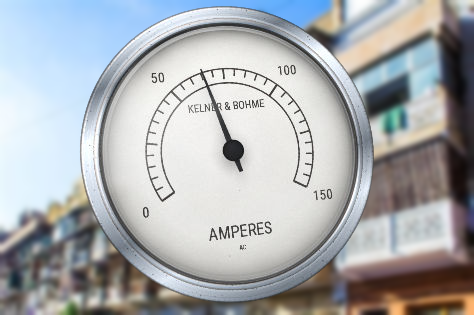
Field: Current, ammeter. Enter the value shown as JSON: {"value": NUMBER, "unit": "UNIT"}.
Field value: {"value": 65, "unit": "A"}
